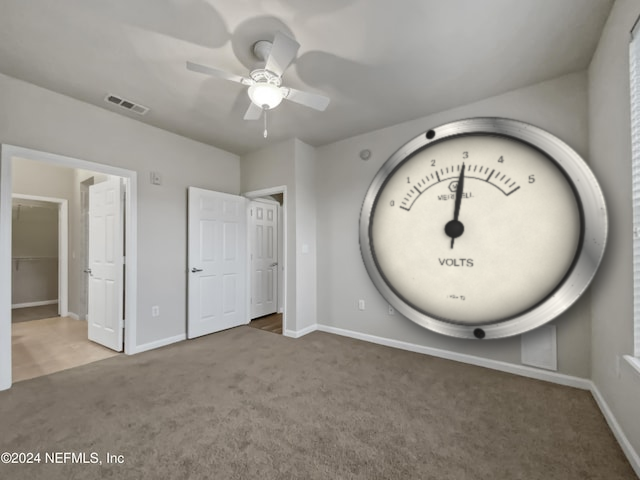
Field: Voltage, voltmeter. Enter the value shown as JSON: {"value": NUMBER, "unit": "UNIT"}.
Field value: {"value": 3, "unit": "V"}
